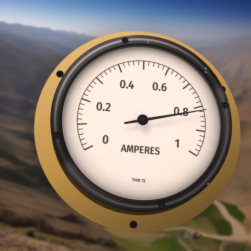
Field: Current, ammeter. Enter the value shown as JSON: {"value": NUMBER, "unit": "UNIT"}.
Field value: {"value": 0.82, "unit": "A"}
